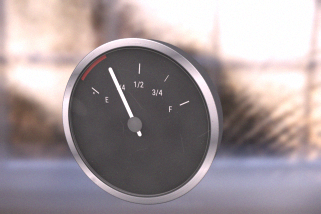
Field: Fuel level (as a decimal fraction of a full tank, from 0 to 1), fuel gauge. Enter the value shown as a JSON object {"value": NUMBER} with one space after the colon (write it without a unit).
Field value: {"value": 0.25}
